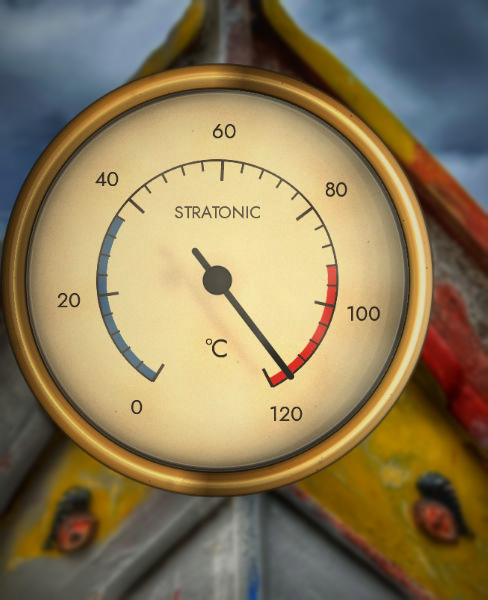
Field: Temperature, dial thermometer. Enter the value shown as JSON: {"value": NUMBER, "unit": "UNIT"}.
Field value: {"value": 116, "unit": "°C"}
